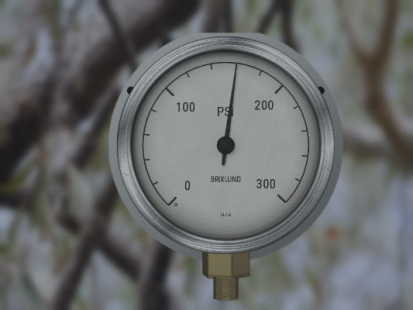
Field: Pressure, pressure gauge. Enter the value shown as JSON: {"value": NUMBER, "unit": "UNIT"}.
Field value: {"value": 160, "unit": "psi"}
